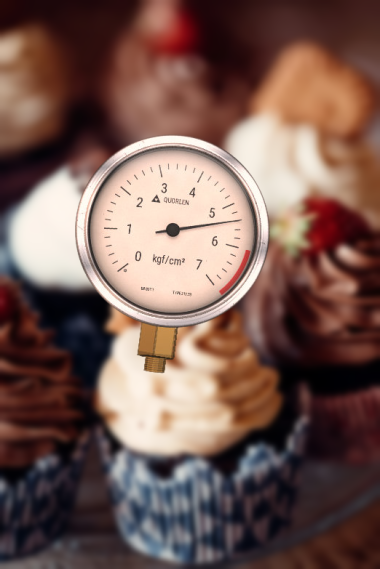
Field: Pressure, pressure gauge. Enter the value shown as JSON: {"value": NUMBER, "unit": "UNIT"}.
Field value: {"value": 5.4, "unit": "kg/cm²"}
